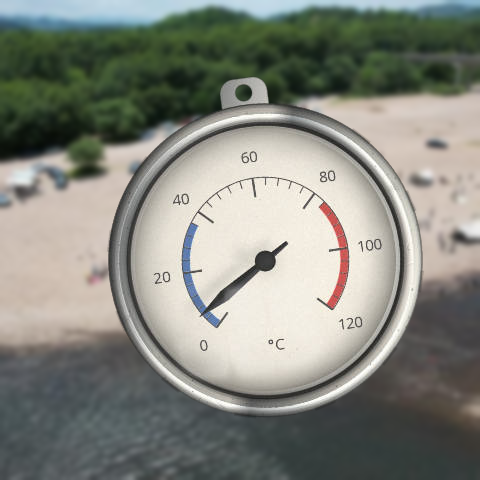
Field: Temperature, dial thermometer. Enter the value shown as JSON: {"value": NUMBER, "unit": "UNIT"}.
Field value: {"value": 6, "unit": "°C"}
